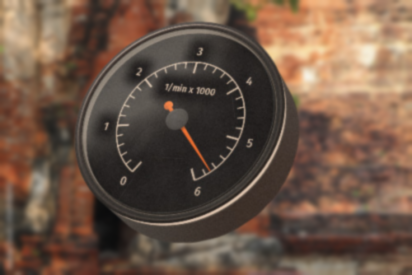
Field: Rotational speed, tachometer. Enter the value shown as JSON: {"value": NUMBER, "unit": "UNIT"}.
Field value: {"value": 5700, "unit": "rpm"}
